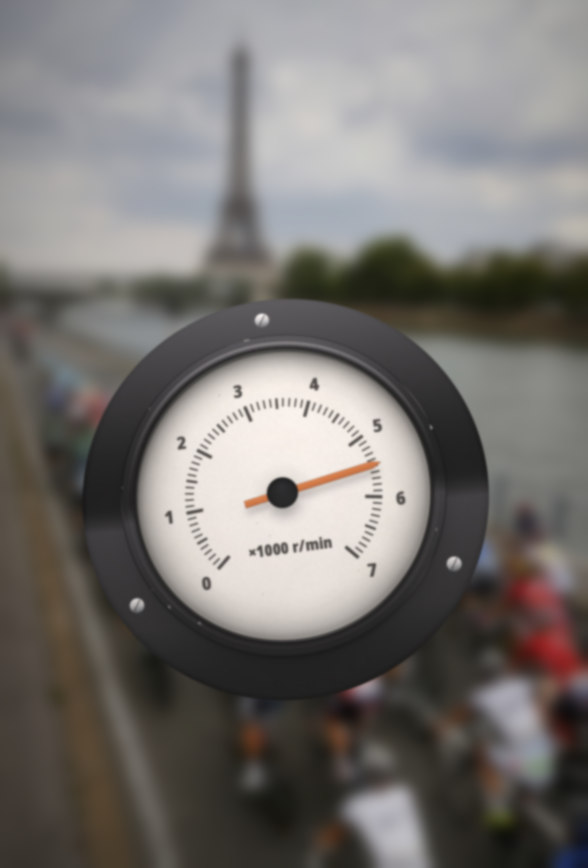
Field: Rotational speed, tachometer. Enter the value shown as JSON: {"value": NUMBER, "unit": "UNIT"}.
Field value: {"value": 5500, "unit": "rpm"}
